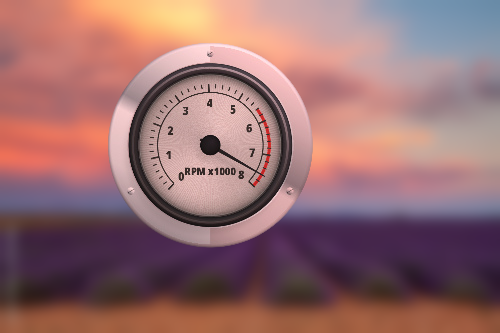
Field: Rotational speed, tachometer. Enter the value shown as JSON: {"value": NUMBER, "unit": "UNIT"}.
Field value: {"value": 7600, "unit": "rpm"}
